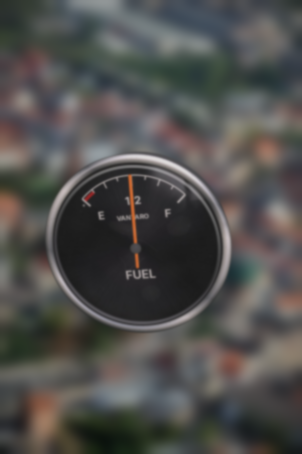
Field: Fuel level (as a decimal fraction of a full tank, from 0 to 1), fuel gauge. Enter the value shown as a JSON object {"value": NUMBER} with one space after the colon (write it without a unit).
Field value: {"value": 0.5}
